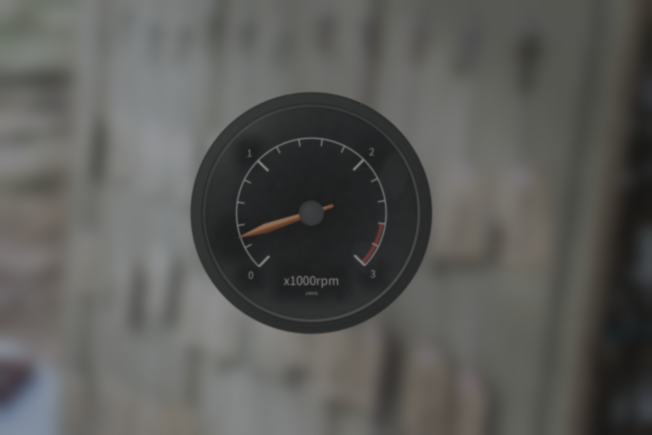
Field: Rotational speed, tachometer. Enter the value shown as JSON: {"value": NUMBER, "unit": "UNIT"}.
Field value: {"value": 300, "unit": "rpm"}
